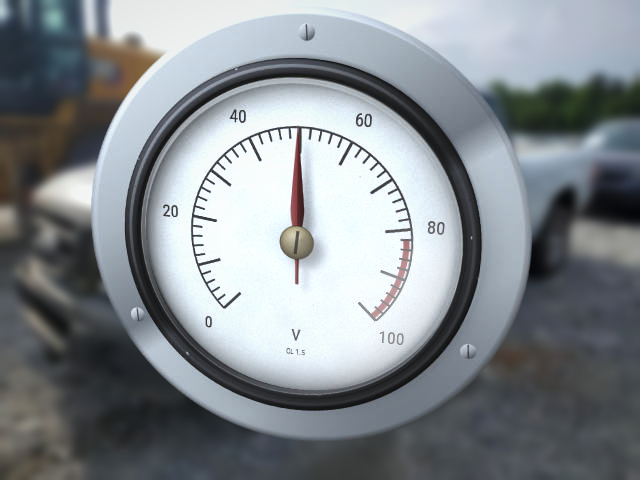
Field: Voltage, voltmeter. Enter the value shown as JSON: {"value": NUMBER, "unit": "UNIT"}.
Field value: {"value": 50, "unit": "V"}
